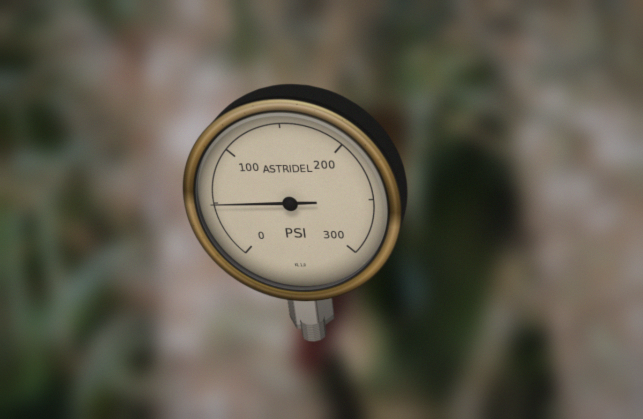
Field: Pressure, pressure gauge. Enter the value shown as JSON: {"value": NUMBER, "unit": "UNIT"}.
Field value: {"value": 50, "unit": "psi"}
